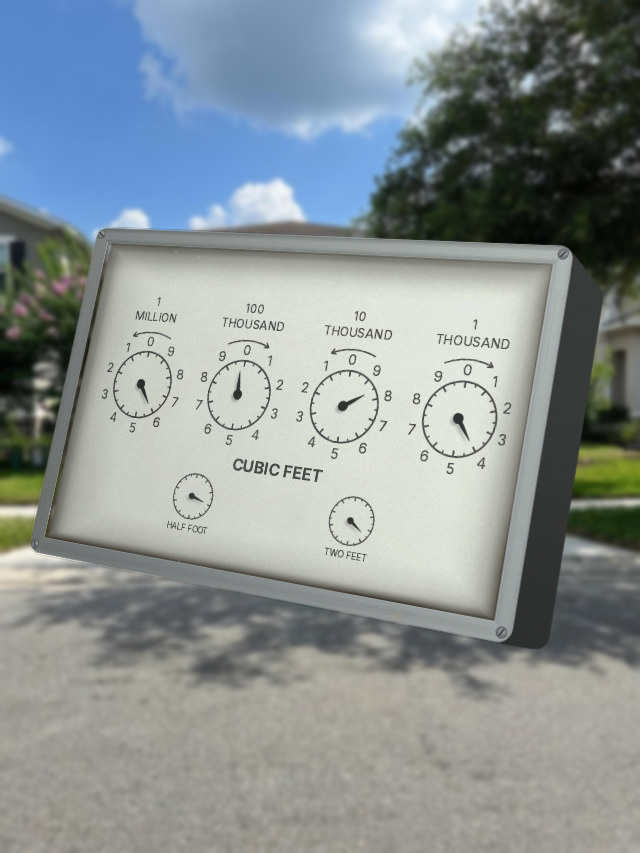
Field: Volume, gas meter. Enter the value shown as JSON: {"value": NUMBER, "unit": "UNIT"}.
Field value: {"value": 598400, "unit": "ft³"}
